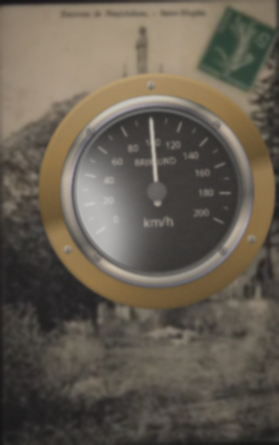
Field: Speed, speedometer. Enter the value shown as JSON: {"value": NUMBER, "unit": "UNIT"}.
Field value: {"value": 100, "unit": "km/h"}
